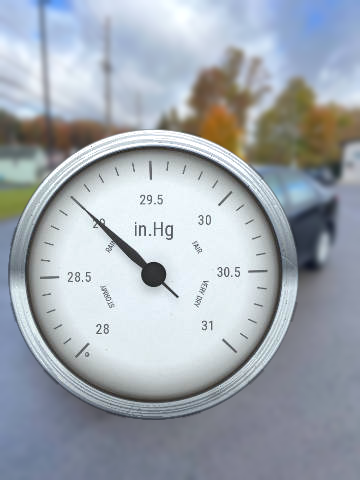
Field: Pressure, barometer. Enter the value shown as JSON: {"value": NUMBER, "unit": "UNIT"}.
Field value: {"value": 29, "unit": "inHg"}
